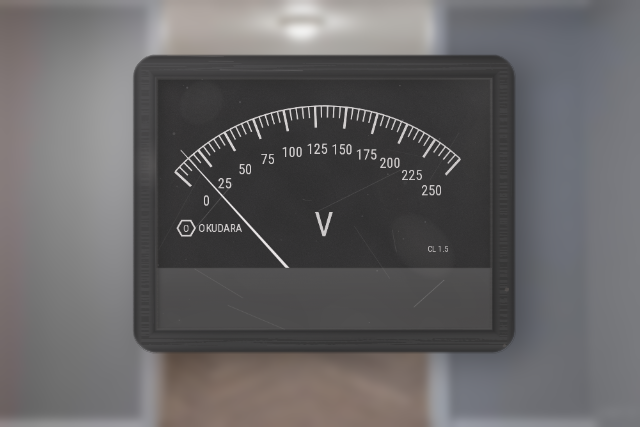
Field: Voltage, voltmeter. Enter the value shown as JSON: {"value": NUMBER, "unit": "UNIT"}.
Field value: {"value": 15, "unit": "V"}
